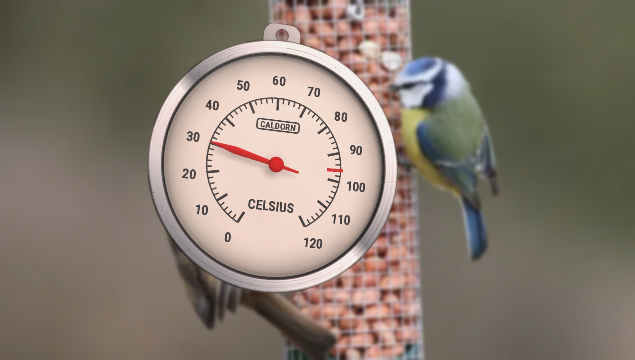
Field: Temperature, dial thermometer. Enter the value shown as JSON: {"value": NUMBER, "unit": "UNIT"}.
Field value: {"value": 30, "unit": "°C"}
